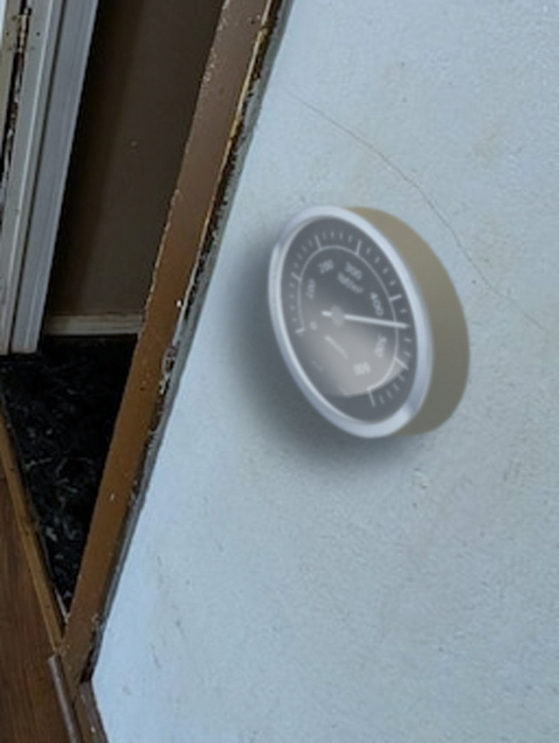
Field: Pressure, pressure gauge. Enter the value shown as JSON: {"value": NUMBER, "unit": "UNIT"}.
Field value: {"value": 440, "unit": "psi"}
